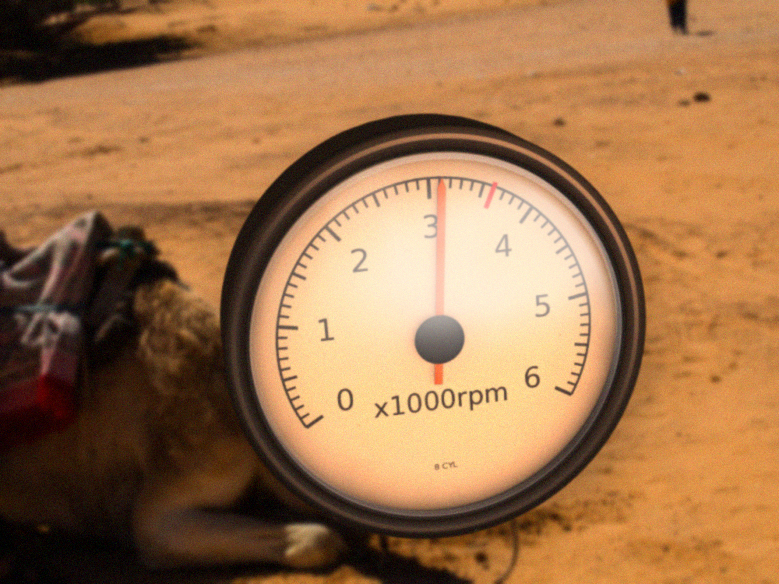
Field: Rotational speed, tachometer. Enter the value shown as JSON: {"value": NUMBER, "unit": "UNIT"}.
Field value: {"value": 3100, "unit": "rpm"}
